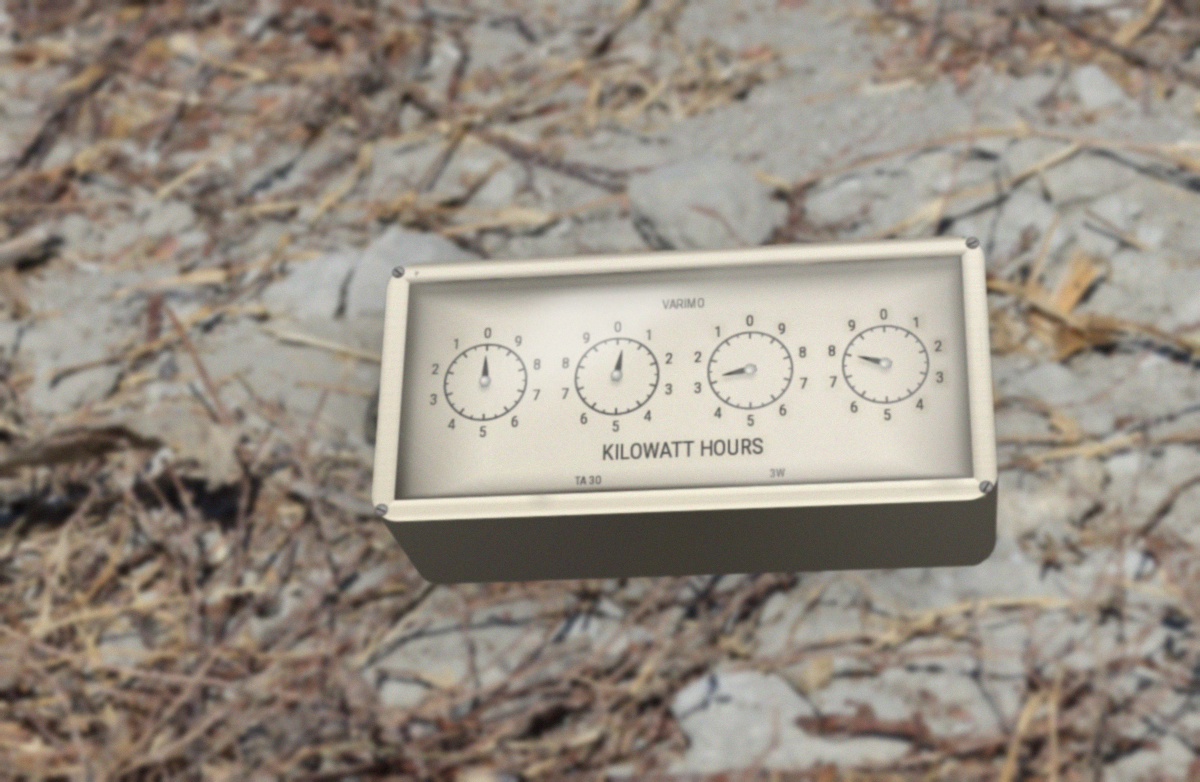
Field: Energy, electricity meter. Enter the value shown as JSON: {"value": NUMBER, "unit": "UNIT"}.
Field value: {"value": 28, "unit": "kWh"}
